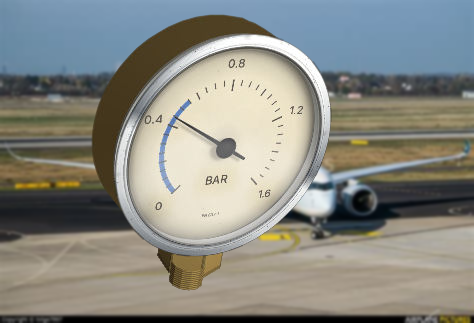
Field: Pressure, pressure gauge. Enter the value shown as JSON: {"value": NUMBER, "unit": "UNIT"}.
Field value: {"value": 0.45, "unit": "bar"}
